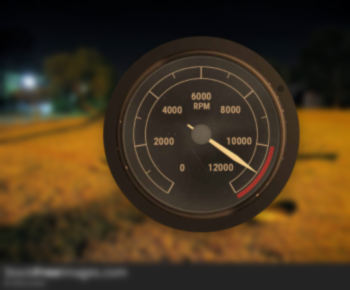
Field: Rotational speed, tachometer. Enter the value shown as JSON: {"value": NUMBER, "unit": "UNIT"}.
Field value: {"value": 11000, "unit": "rpm"}
